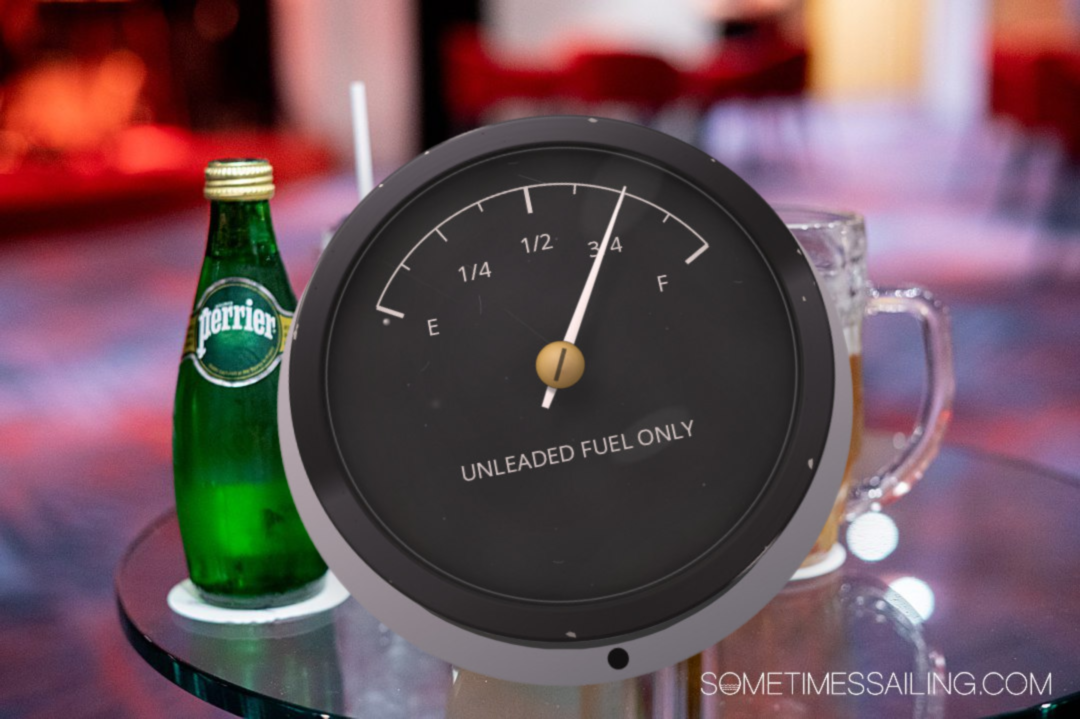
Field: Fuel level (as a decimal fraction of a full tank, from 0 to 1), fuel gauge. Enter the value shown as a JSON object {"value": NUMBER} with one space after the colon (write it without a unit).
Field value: {"value": 0.75}
